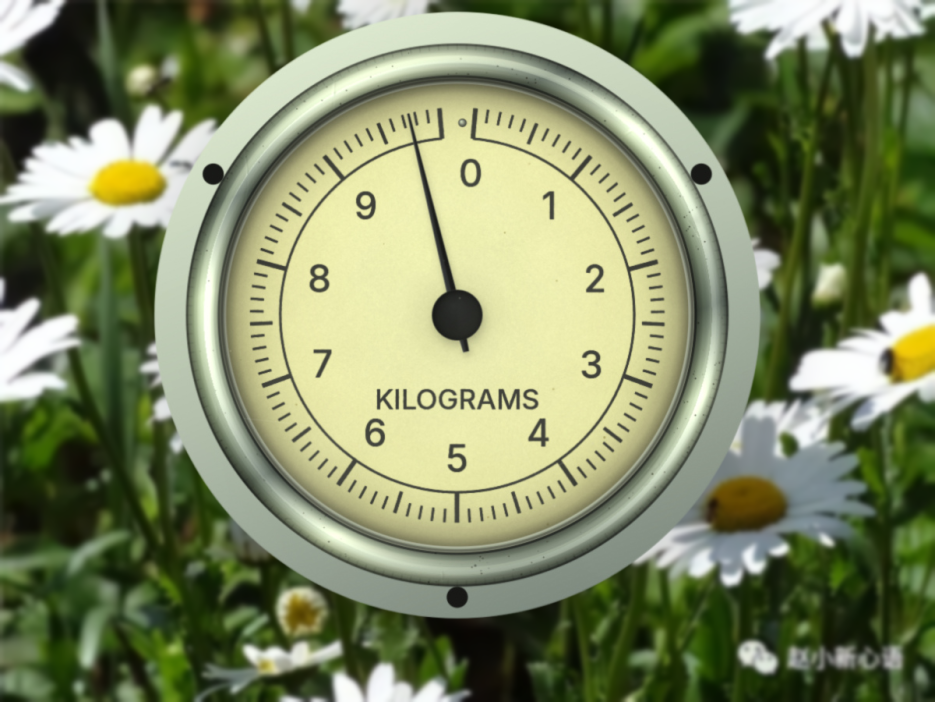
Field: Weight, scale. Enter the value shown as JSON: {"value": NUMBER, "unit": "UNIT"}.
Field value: {"value": 9.75, "unit": "kg"}
